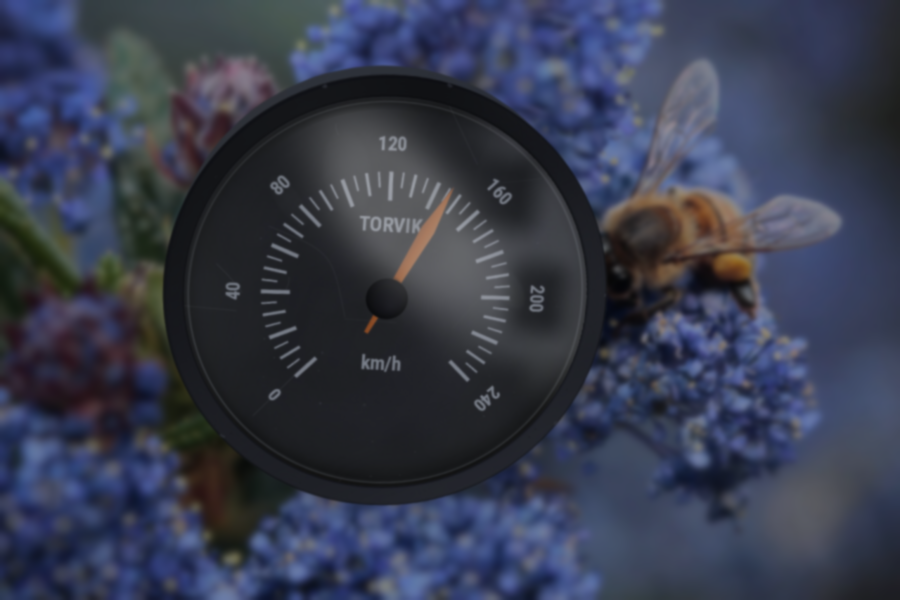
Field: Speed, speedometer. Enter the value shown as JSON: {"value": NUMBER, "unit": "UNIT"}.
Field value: {"value": 145, "unit": "km/h"}
